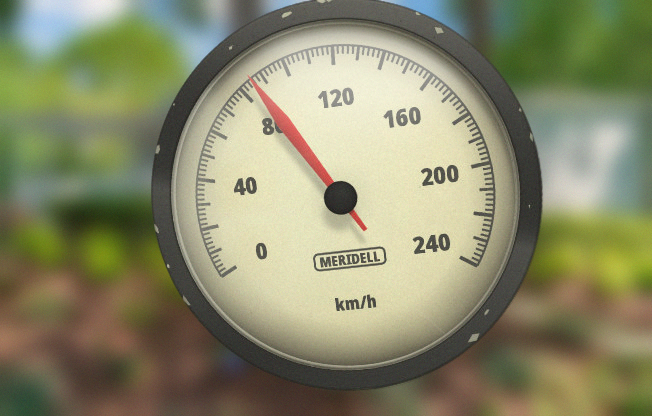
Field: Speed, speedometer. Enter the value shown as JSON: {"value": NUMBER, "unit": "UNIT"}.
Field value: {"value": 86, "unit": "km/h"}
